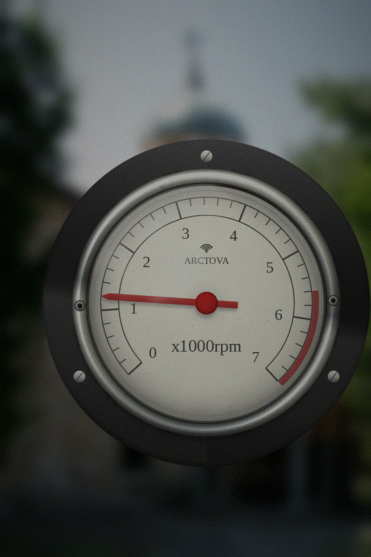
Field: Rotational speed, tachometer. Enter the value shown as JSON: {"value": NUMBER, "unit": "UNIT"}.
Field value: {"value": 1200, "unit": "rpm"}
